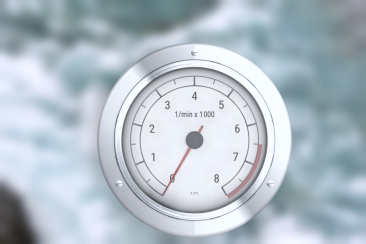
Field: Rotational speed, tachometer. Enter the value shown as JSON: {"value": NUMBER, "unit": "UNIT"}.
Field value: {"value": 0, "unit": "rpm"}
